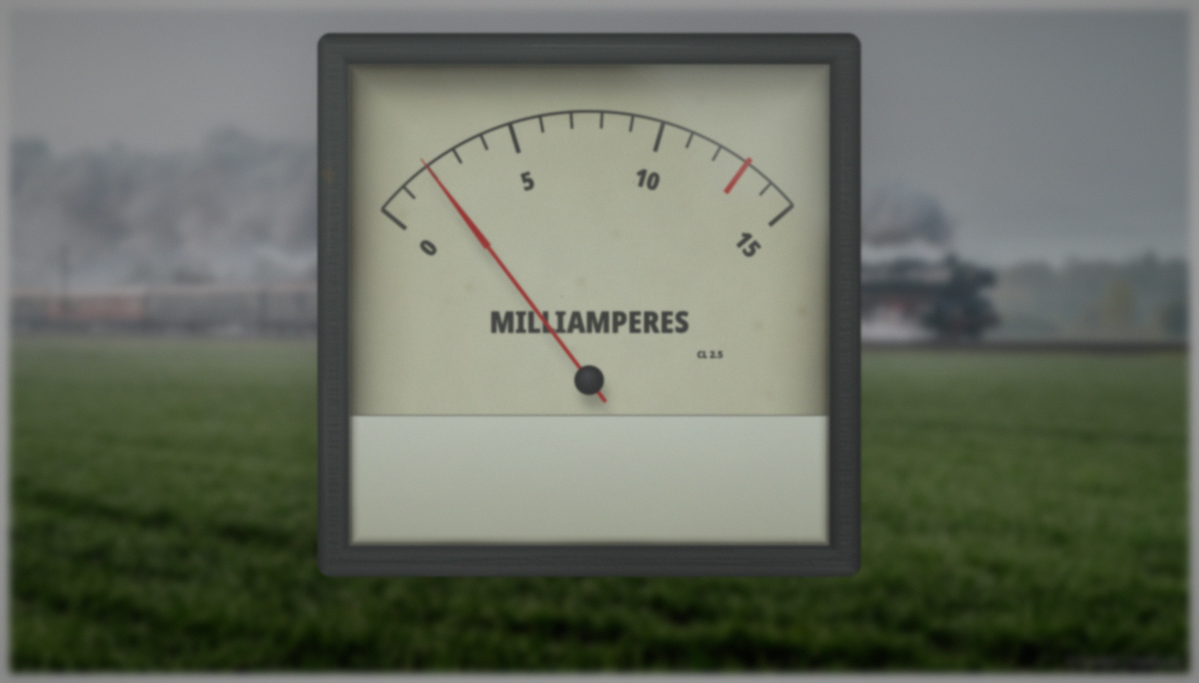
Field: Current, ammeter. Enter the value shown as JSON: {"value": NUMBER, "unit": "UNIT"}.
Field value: {"value": 2, "unit": "mA"}
